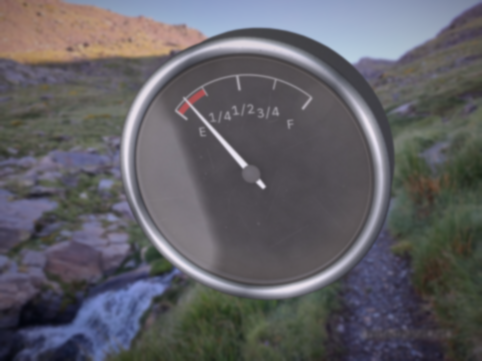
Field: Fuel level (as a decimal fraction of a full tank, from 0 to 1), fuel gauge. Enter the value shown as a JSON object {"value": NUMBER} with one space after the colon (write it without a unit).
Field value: {"value": 0.125}
